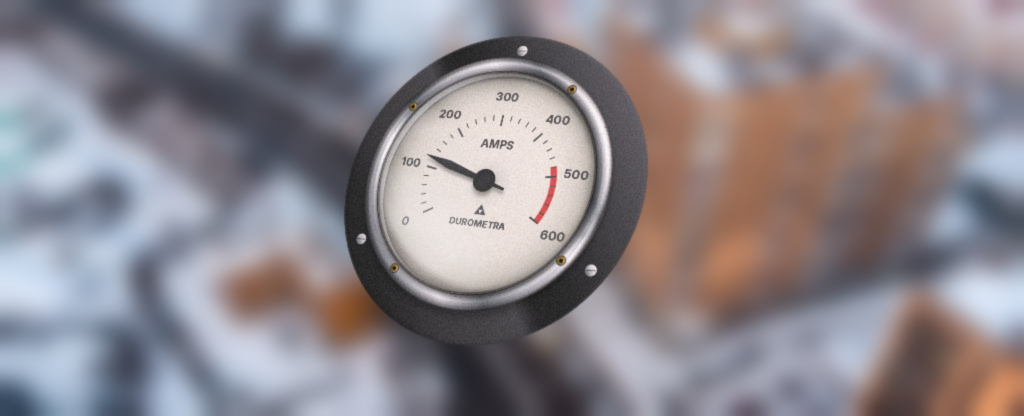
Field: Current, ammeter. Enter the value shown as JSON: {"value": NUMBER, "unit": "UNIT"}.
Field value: {"value": 120, "unit": "A"}
